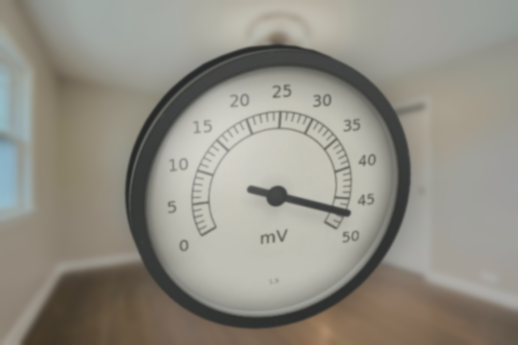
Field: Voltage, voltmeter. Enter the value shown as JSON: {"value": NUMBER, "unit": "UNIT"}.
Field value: {"value": 47, "unit": "mV"}
